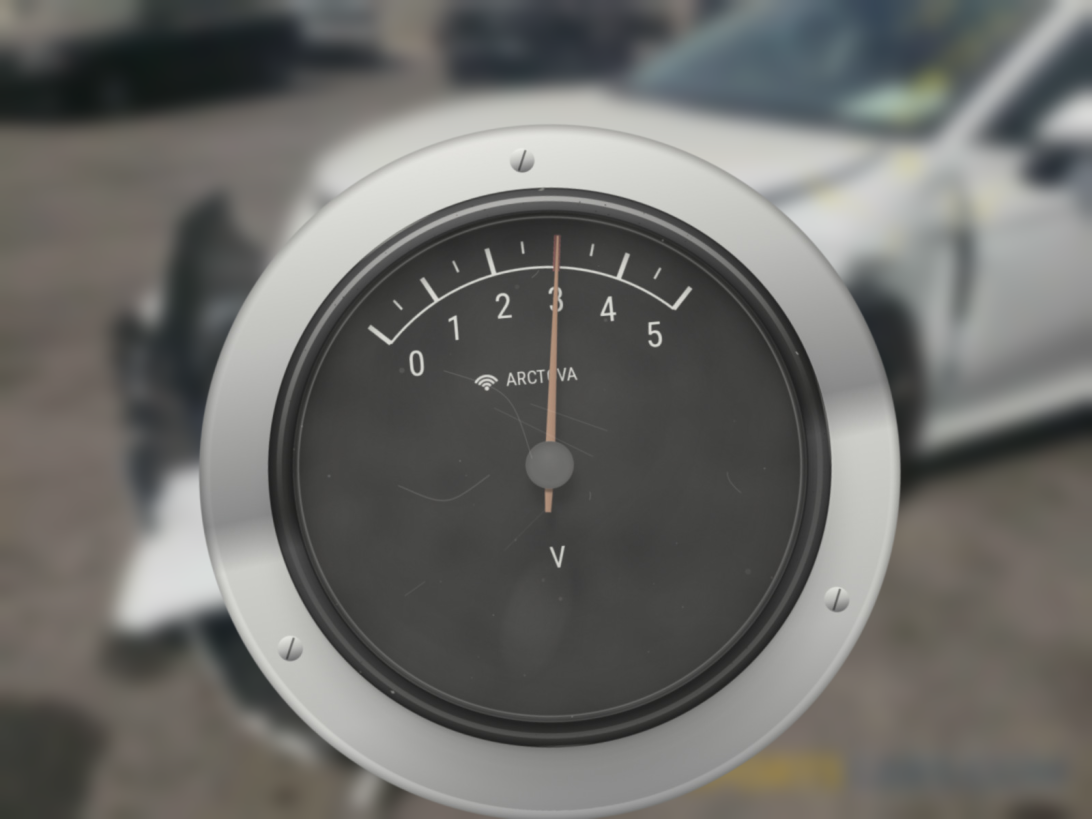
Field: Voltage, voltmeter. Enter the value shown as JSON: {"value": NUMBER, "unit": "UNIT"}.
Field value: {"value": 3, "unit": "V"}
